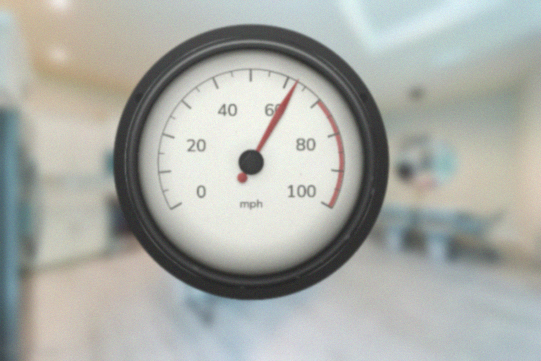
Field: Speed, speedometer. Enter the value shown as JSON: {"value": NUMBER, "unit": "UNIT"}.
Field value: {"value": 62.5, "unit": "mph"}
